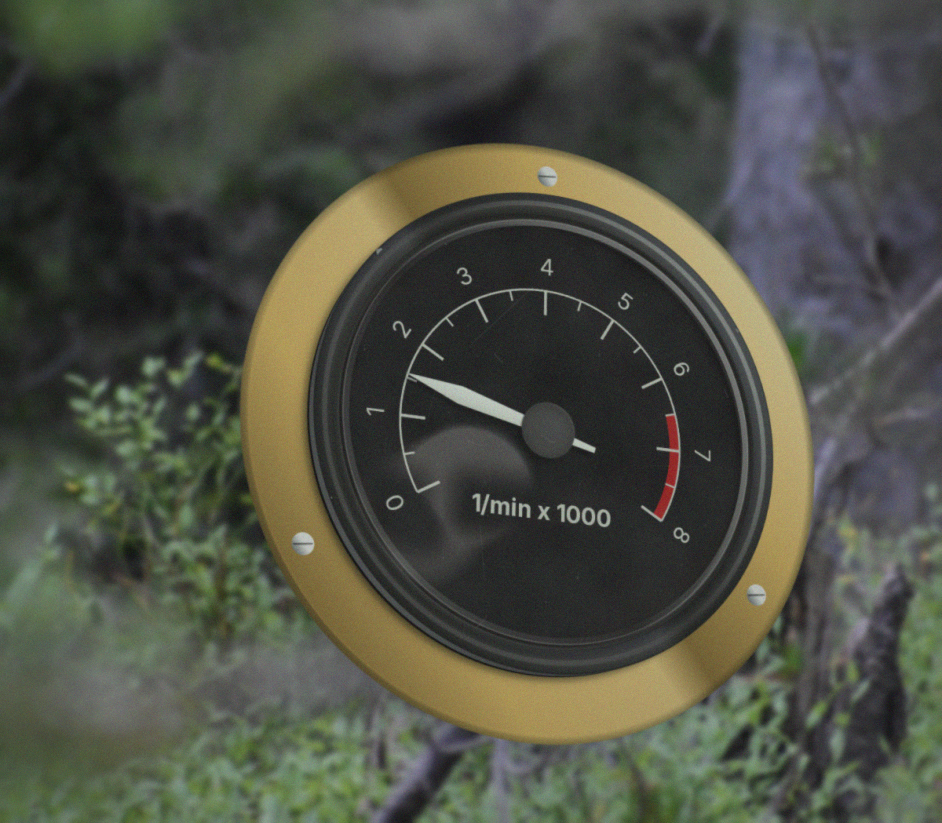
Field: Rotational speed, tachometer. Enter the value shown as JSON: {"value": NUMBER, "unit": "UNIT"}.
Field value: {"value": 1500, "unit": "rpm"}
